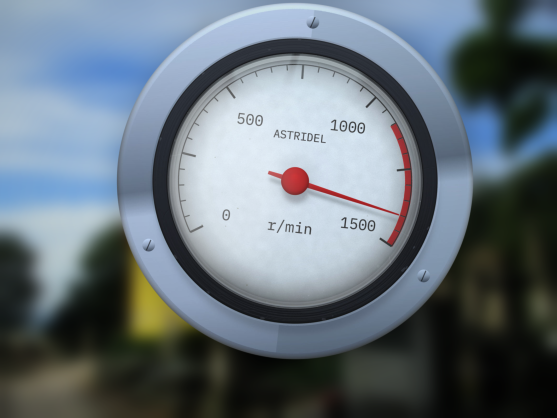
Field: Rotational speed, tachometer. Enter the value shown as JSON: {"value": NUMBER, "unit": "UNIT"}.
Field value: {"value": 1400, "unit": "rpm"}
